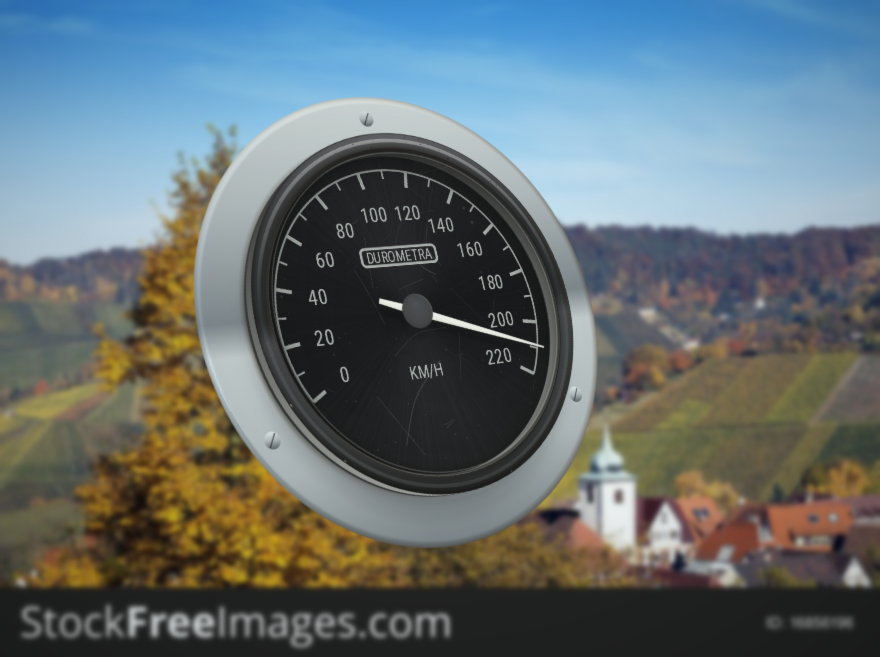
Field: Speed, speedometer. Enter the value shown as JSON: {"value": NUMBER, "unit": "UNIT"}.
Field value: {"value": 210, "unit": "km/h"}
